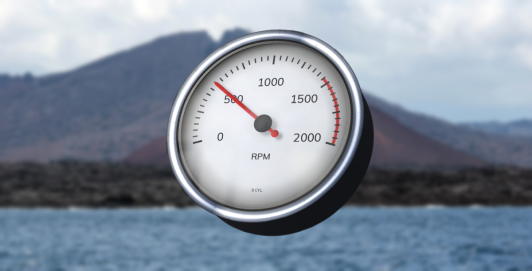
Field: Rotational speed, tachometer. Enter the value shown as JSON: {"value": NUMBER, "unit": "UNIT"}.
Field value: {"value": 500, "unit": "rpm"}
